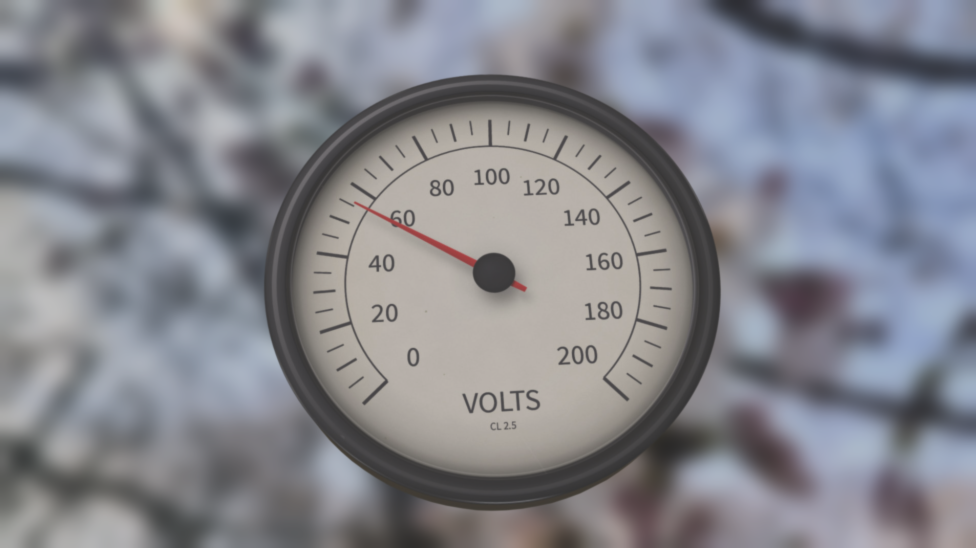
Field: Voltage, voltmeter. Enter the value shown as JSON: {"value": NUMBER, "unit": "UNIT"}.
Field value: {"value": 55, "unit": "V"}
